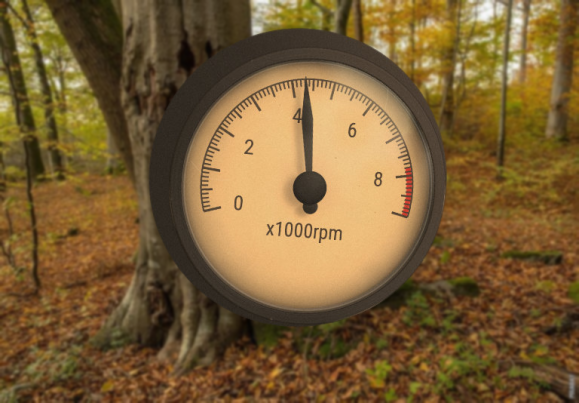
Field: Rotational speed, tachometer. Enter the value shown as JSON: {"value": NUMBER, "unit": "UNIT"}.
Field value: {"value": 4300, "unit": "rpm"}
